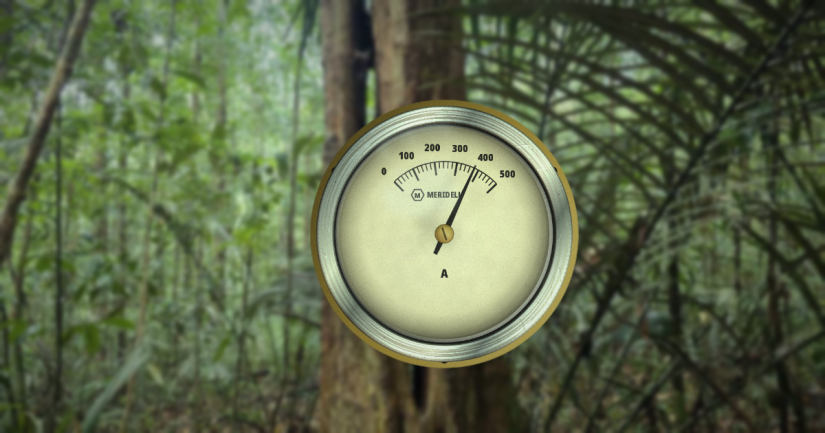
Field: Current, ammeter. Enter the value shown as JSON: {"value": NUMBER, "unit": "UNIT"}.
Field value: {"value": 380, "unit": "A"}
